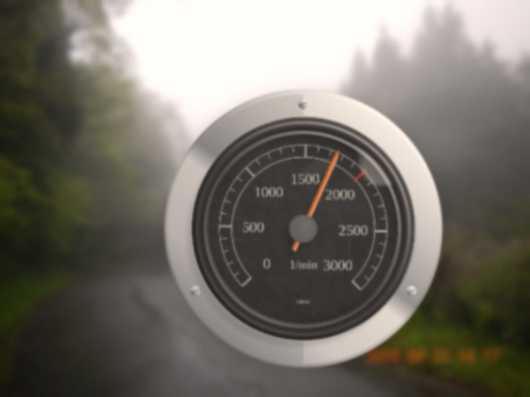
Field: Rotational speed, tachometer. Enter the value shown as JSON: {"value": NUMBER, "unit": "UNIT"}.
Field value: {"value": 1750, "unit": "rpm"}
